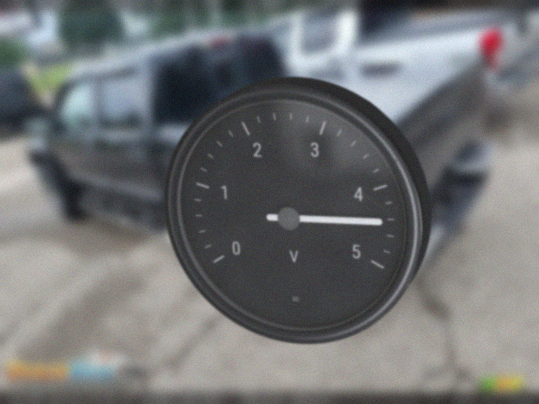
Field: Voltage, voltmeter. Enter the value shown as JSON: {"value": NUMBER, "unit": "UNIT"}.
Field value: {"value": 4.4, "unit": "V"}
